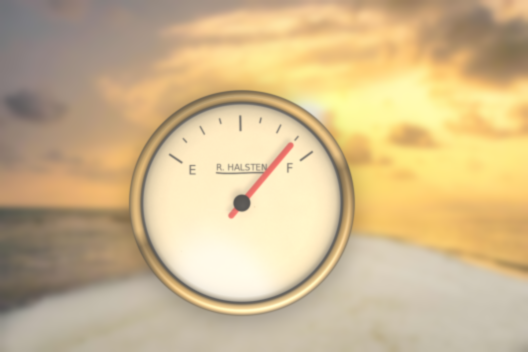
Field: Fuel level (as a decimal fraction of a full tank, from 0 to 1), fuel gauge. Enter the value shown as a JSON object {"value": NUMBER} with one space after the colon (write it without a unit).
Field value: {"value": 0.875}
